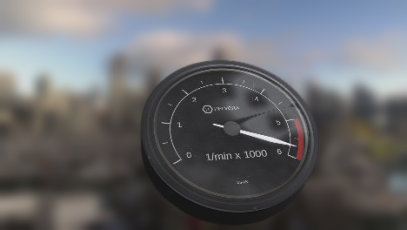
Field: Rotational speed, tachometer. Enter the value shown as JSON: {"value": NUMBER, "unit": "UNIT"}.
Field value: {"value": 5750, "unit": "rpm"}
